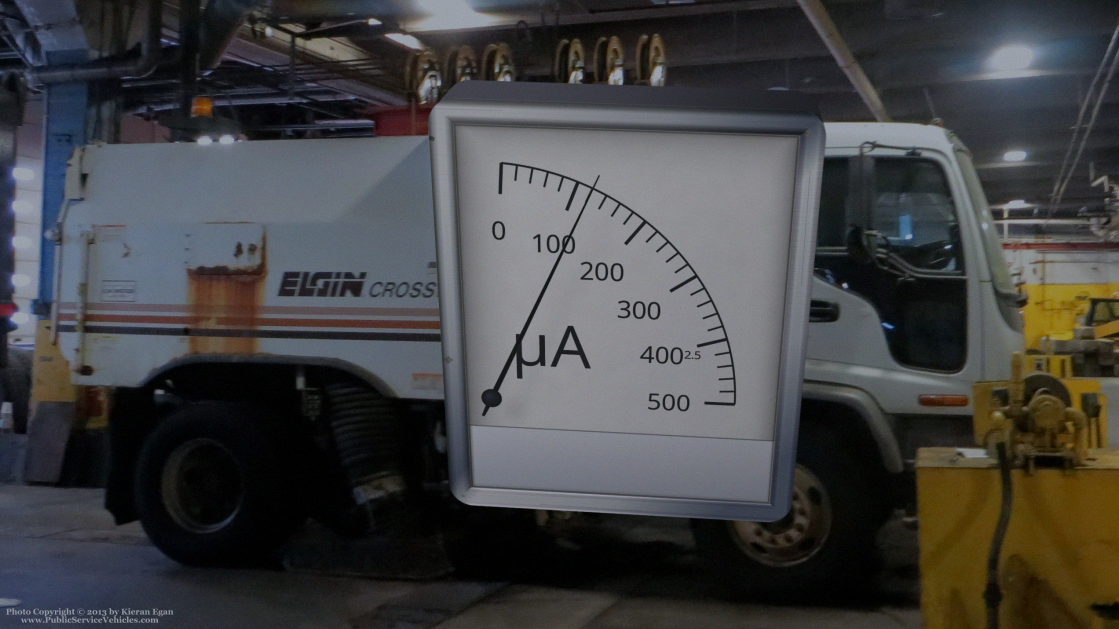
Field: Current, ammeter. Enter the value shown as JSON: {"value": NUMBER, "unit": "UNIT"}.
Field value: {"value": 120, "unit": "µA"}
